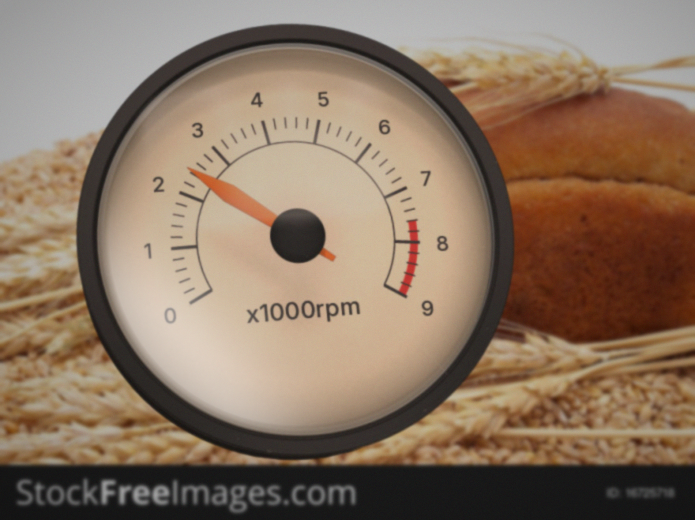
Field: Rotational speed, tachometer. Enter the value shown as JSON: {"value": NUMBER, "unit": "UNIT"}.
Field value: {"value": 2400, "unit": "rpm"}
